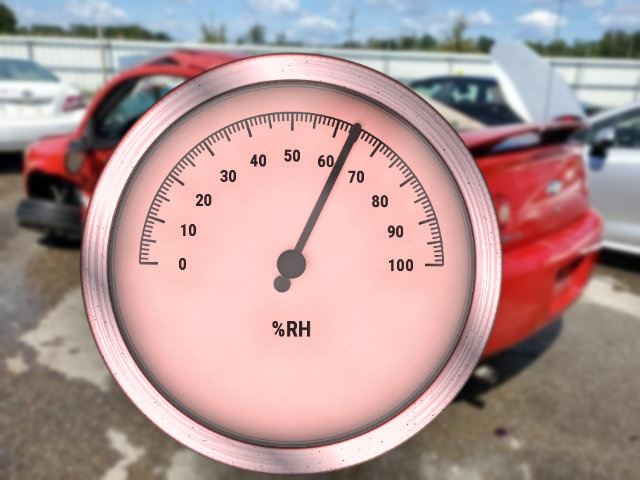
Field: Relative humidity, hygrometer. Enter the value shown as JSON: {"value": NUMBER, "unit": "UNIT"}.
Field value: {"value": 64, "unit": "%"}
